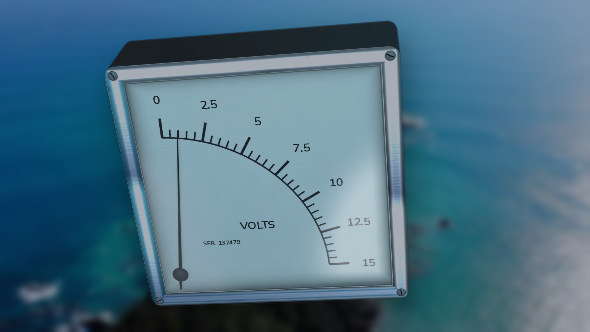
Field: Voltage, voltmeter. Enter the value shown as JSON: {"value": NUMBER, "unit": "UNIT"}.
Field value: {"value": 1, "unit": "V"}
